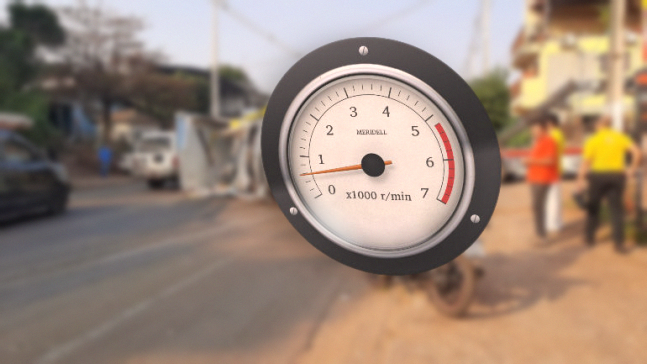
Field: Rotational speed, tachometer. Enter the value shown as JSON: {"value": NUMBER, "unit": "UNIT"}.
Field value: {"value": 600, "unit": "rpm"}
